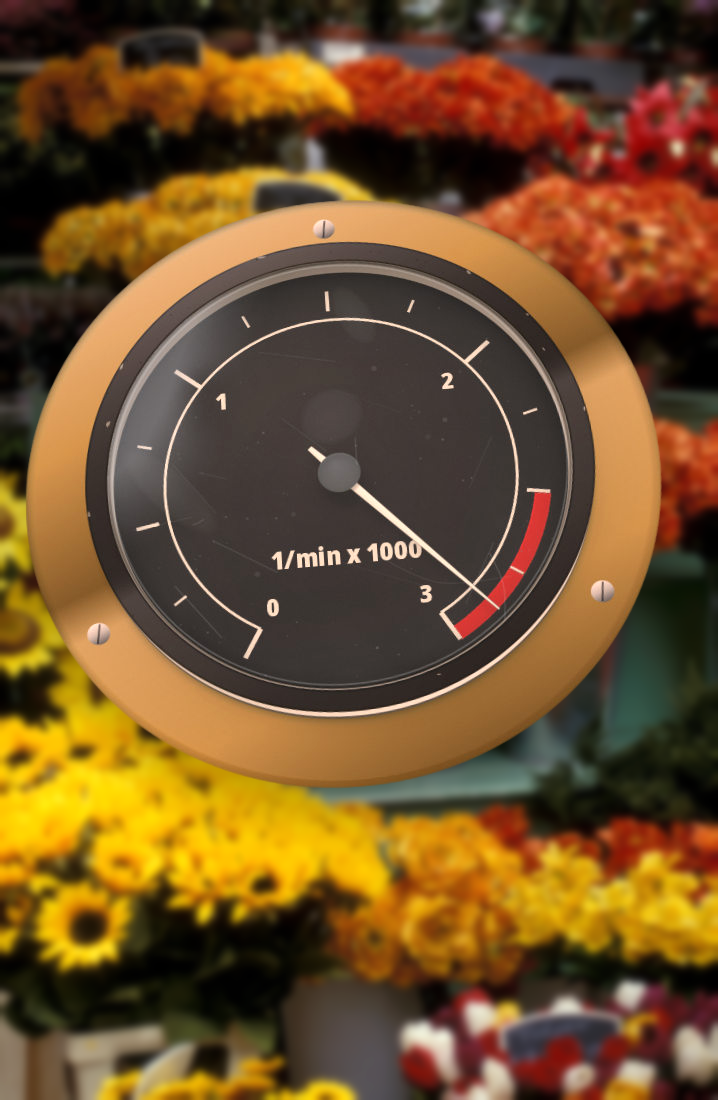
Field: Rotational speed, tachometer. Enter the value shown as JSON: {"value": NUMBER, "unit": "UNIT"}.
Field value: {"value": 2875, "unit": "rpm"}
